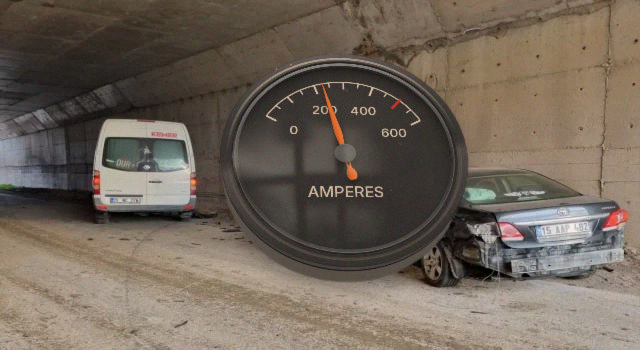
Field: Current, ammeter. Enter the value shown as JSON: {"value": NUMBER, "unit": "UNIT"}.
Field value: {"value": 225, "unit": "A"}
